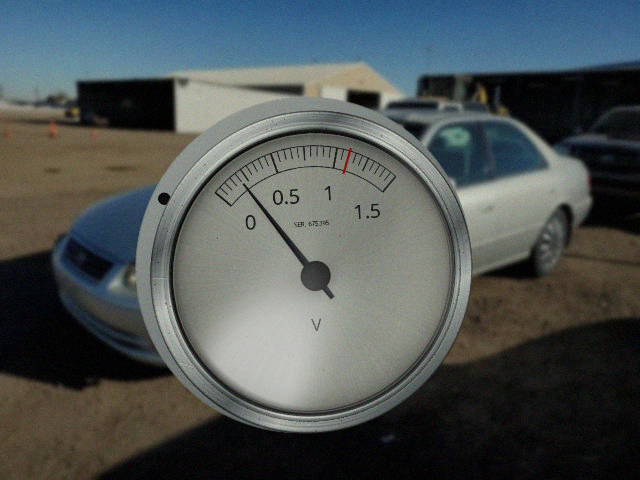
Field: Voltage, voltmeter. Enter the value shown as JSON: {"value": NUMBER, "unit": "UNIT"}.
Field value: {"value": 0.2, "unit": "V"}
